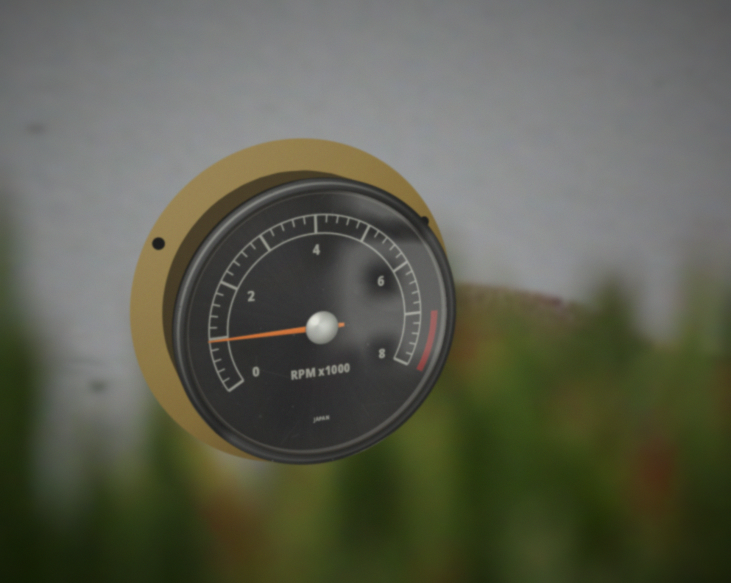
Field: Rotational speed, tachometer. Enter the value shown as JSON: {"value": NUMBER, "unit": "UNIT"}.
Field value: {"value": 1000, "unit": "rpm"}
